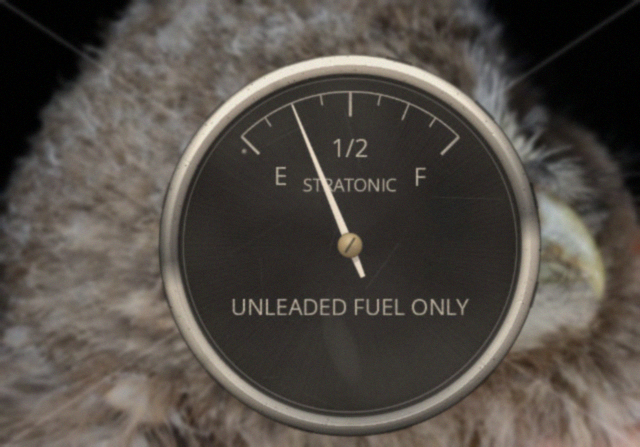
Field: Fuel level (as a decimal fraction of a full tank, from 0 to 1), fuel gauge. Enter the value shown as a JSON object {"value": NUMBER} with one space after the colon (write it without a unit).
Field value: {"value": 0.25}
